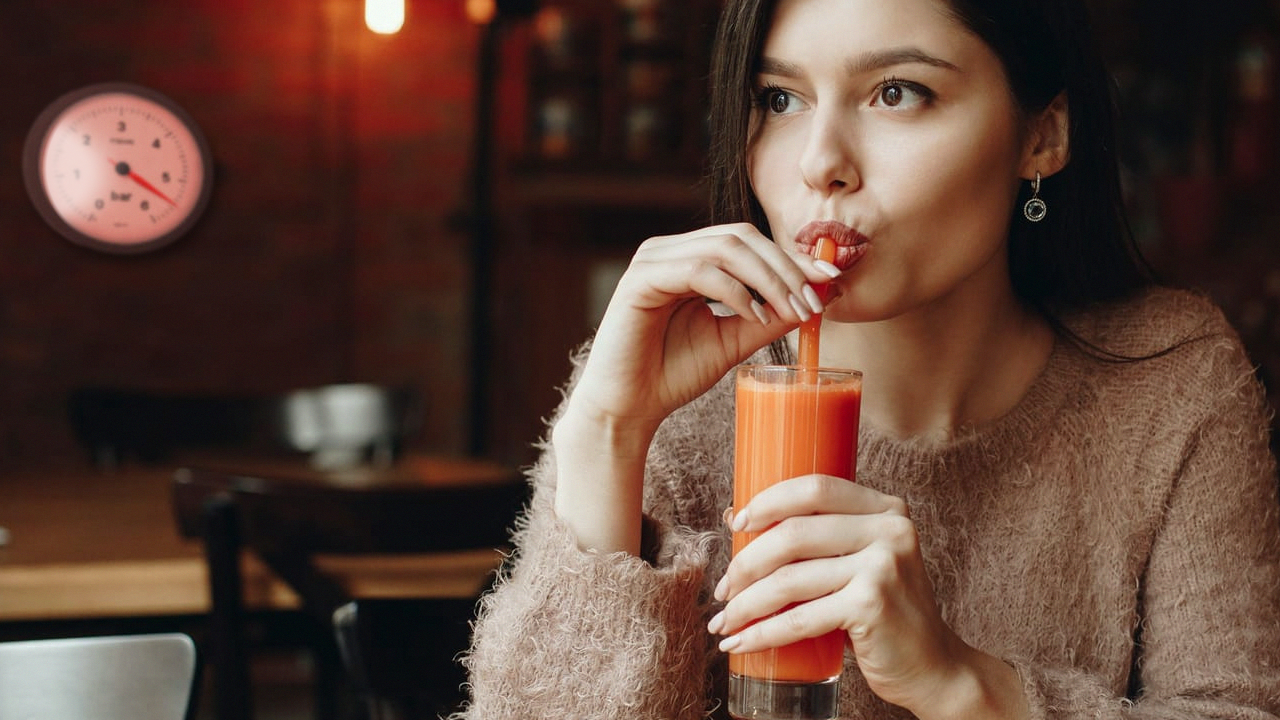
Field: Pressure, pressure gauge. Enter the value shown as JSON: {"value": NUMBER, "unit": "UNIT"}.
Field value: {"value": 5.5, "unit": "bar"}
